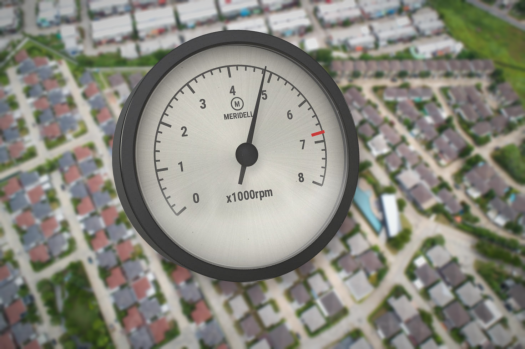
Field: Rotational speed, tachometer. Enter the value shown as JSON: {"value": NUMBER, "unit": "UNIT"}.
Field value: {"value": 4800, "unit": "rpm"}
